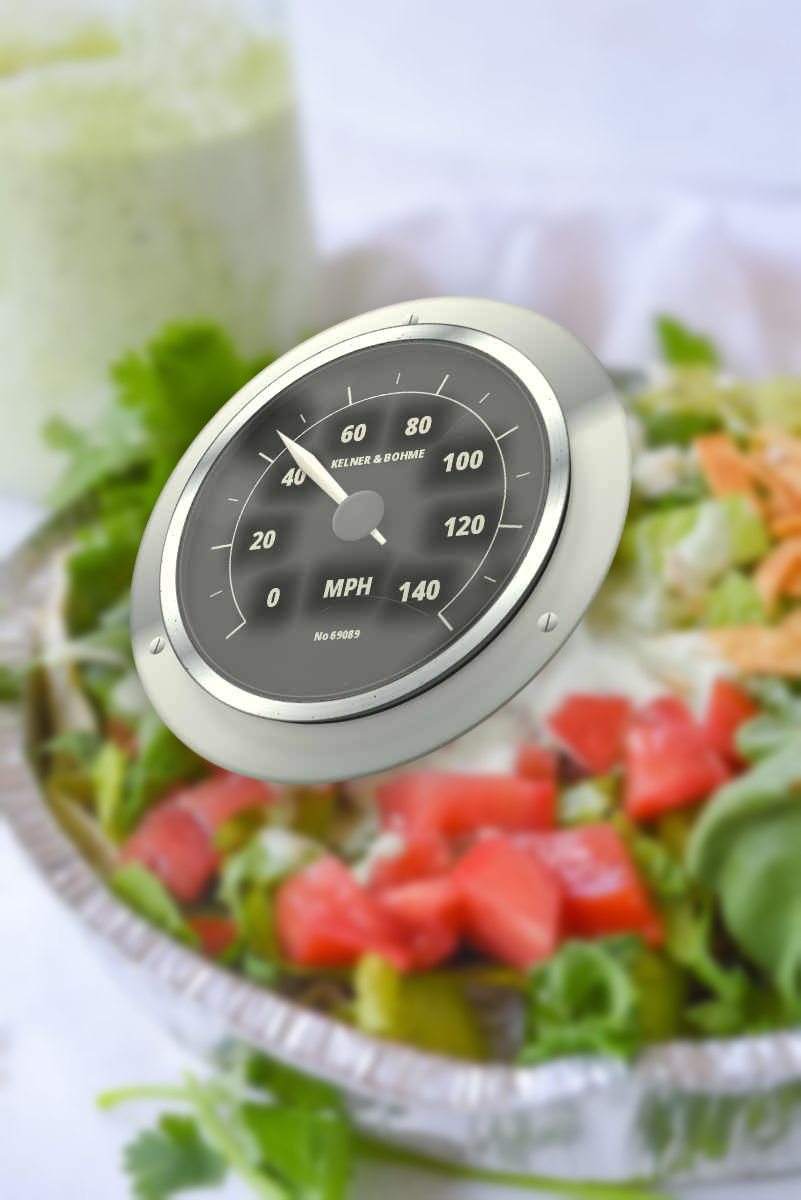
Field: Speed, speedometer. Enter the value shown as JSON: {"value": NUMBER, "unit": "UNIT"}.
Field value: {"value": 45, "unit": "mph"}
